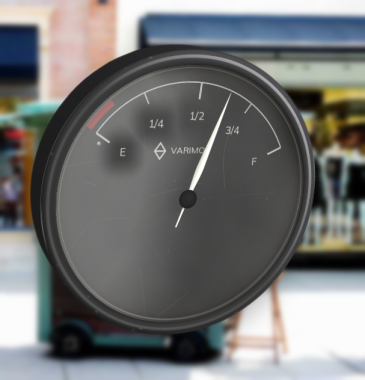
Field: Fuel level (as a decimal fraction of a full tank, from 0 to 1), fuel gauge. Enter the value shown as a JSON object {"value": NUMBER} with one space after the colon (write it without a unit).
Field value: {"value": 0.625}
